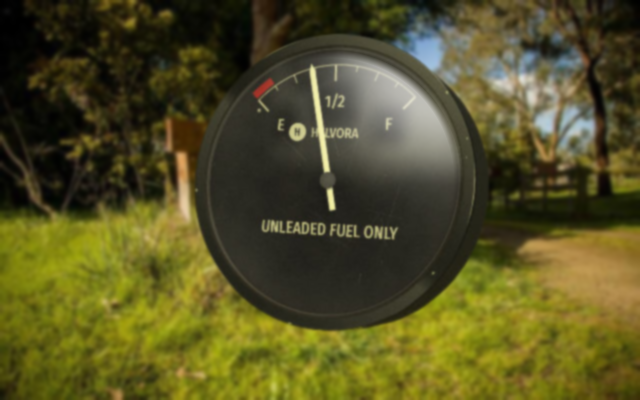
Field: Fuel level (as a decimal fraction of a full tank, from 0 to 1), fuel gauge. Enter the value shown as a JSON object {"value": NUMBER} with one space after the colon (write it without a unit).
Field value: {"value": 0.375}
